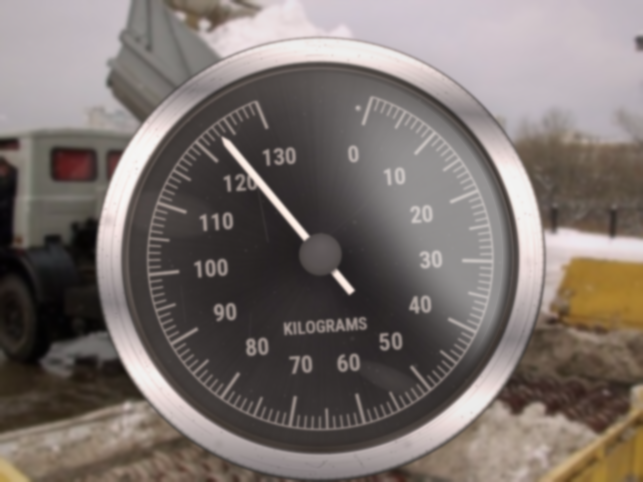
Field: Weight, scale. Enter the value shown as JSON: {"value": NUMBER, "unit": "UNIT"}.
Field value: {"value": 123, "unit": "kg"}
